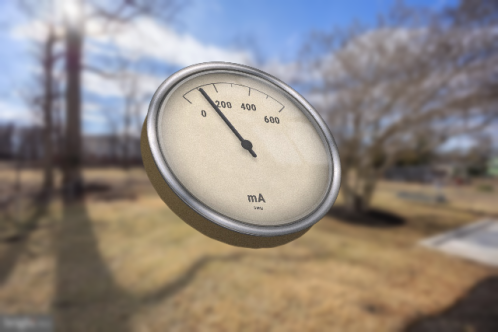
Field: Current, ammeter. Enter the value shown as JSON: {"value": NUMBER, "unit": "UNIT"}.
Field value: {"value": 100, "unit": "mA"}
